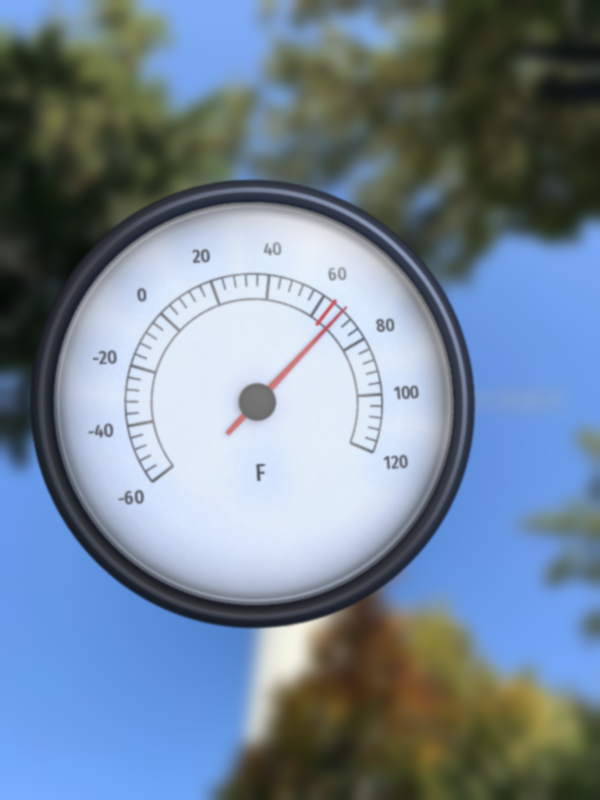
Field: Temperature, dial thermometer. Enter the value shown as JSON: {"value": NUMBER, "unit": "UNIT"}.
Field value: {"value": 68, "unit": "°F"}
